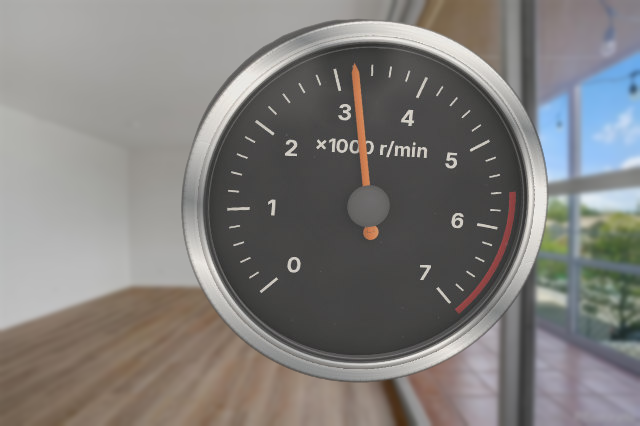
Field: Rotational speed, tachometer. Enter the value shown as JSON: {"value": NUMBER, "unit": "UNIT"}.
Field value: {"value": 3200, "unit": "rpm"}
